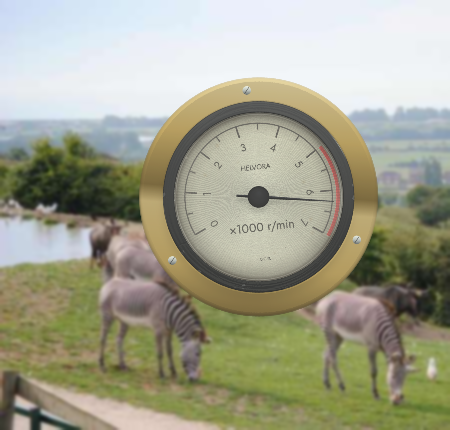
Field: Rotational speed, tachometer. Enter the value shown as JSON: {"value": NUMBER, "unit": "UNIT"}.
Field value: {"value": 6250, "unit": "rpm"}
